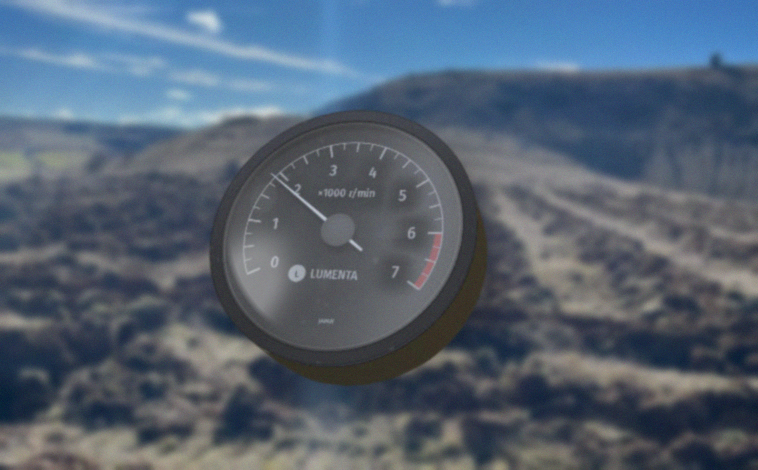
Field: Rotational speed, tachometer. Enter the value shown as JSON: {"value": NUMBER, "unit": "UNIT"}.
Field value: {"value": 1875, "unit": "rpm"}
